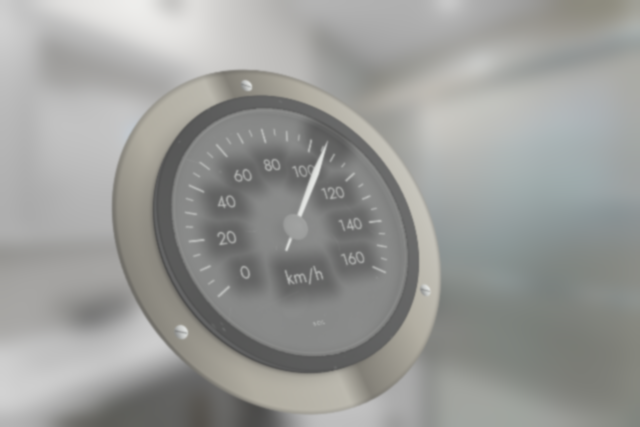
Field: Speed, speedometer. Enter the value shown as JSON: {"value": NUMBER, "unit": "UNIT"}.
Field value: {"value": 105, "unit": "km/h"}
